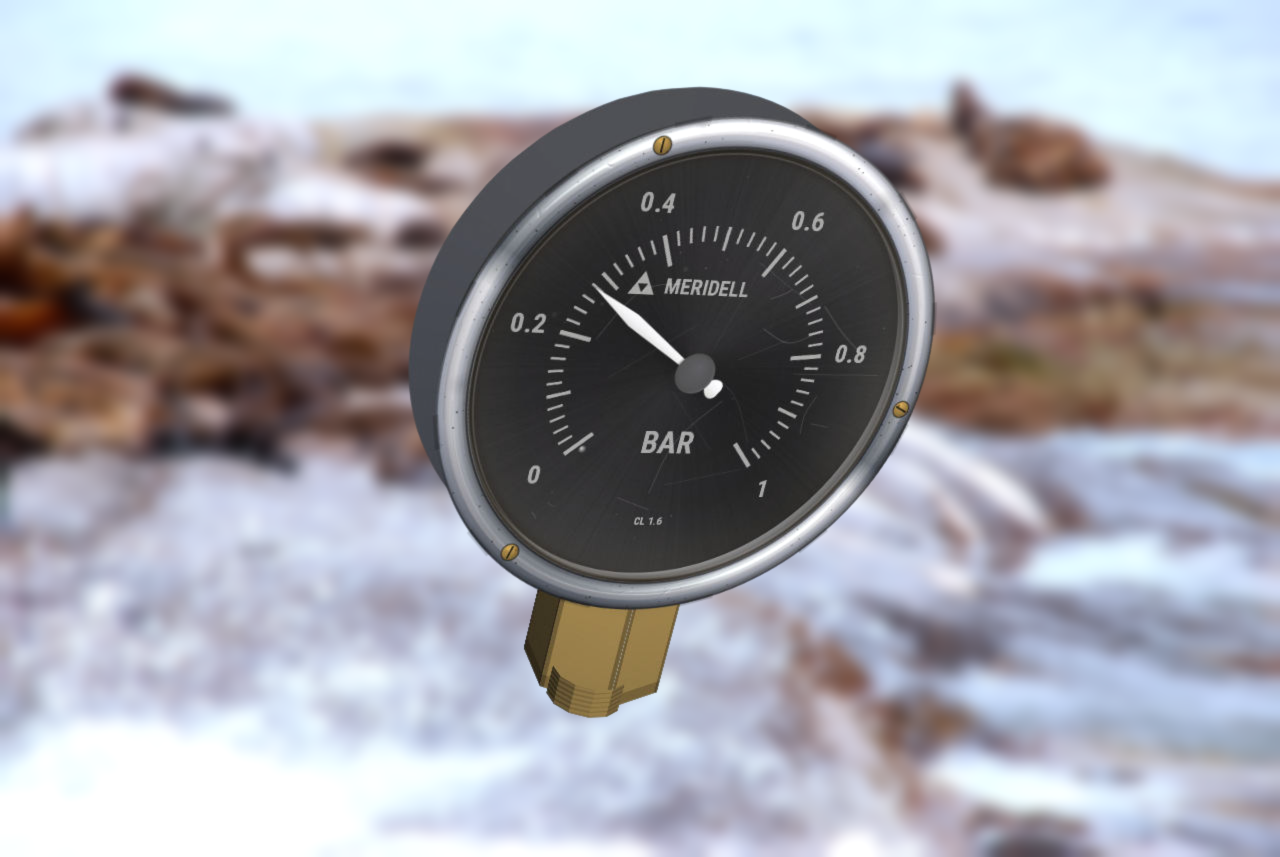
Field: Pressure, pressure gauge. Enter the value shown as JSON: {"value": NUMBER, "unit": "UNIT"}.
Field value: {"value": 0.28, "unit": "bar"}
